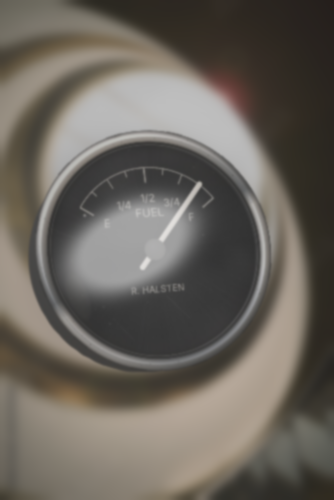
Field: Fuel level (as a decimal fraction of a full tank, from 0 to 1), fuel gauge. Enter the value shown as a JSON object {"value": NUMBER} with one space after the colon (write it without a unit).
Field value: {"value": 0.875}
